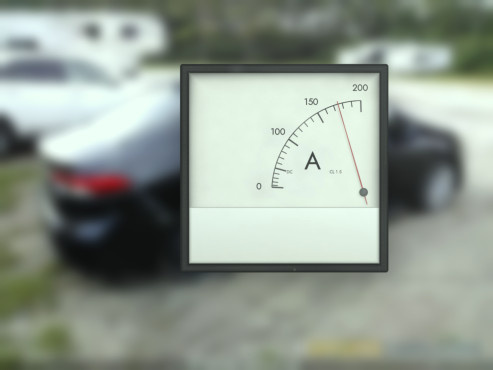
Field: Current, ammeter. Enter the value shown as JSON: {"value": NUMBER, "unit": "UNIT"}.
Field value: {"value": 175, "unit": "A"}
